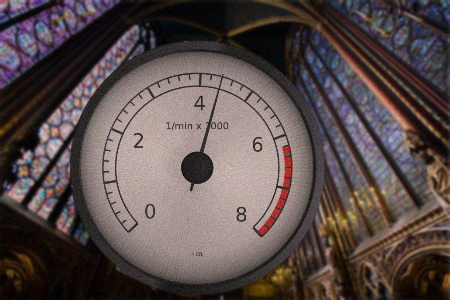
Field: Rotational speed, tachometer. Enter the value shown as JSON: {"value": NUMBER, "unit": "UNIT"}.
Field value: {"value": 4400, "unit": "rpm"}
